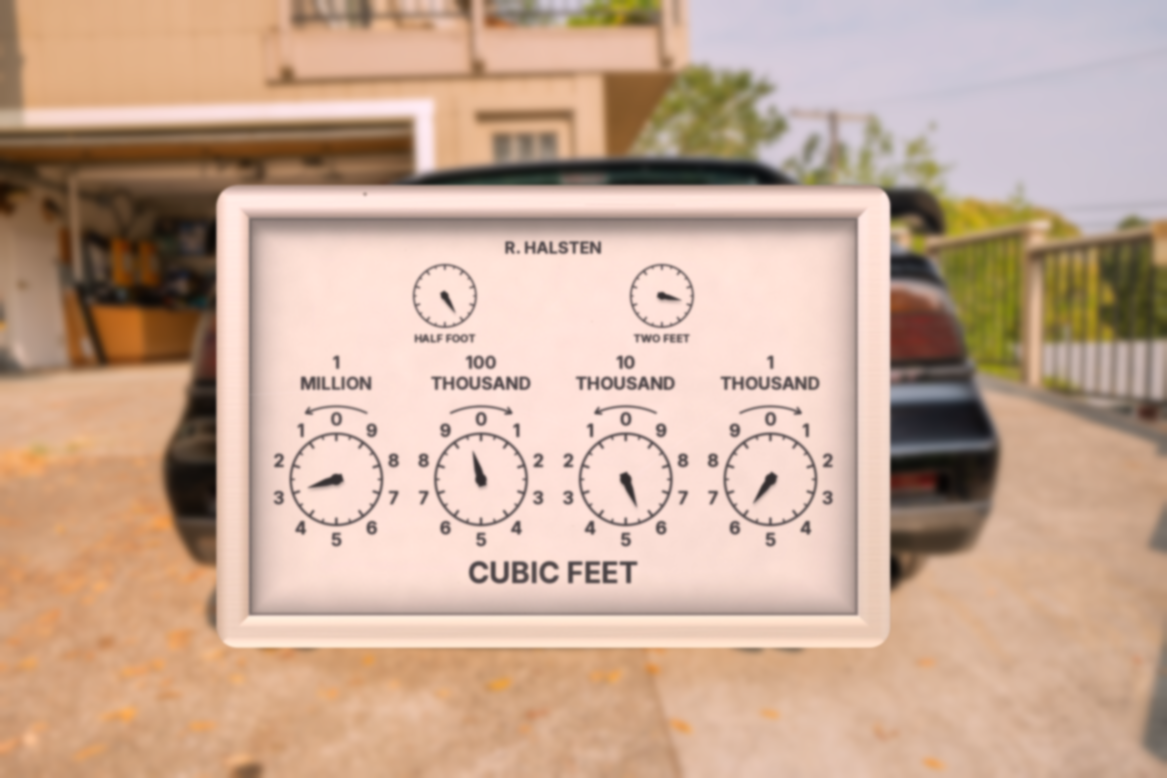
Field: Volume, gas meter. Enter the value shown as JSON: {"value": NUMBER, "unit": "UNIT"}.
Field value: {"value": 295600, "unit": "ft³"}
